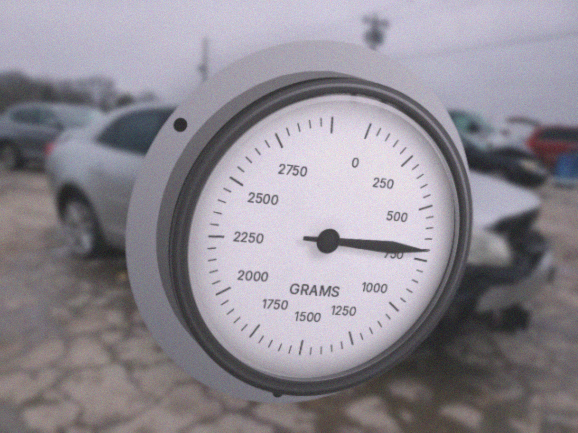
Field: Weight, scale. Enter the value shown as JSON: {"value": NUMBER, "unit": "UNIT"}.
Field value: {"value": 700, "unit": "g"}
